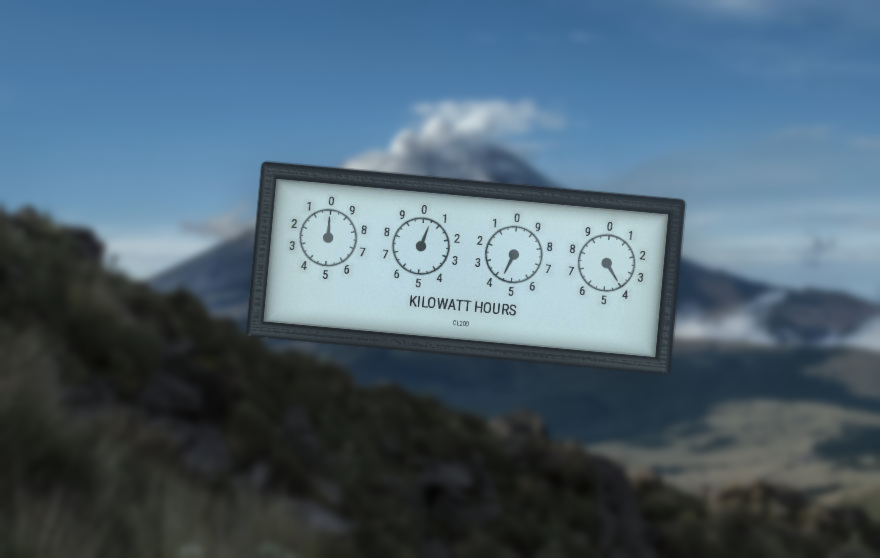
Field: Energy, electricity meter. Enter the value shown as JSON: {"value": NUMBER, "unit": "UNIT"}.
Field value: {"value": 44, "unit": "kWh"}
